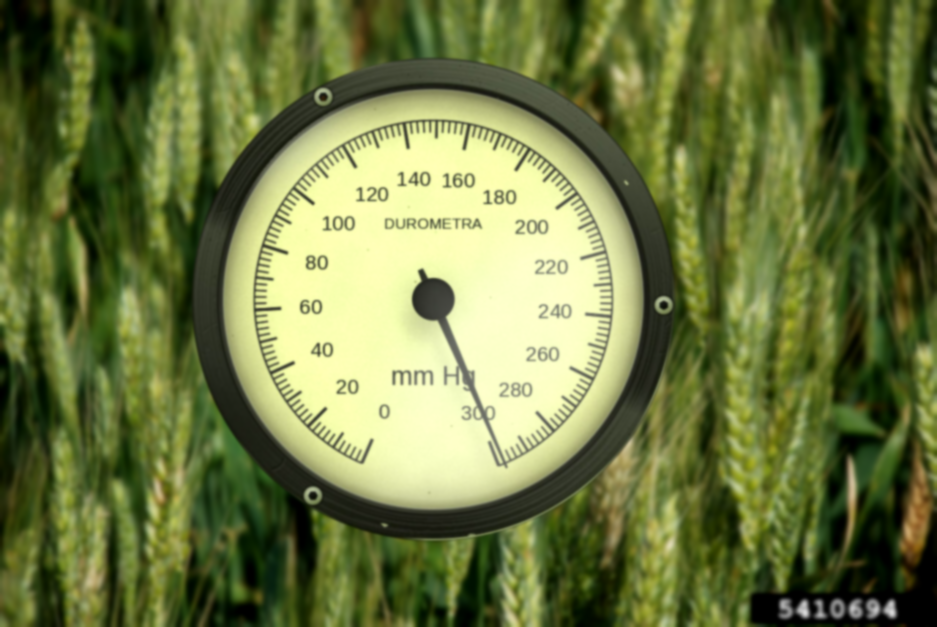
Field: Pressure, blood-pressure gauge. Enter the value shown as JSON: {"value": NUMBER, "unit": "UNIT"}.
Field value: {"value": 298, "unit": "mmHg"}
